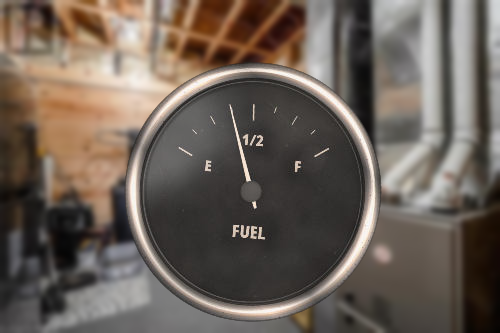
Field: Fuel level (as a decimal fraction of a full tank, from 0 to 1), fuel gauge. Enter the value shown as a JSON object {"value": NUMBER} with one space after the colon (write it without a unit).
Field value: {"value": 0.375}
